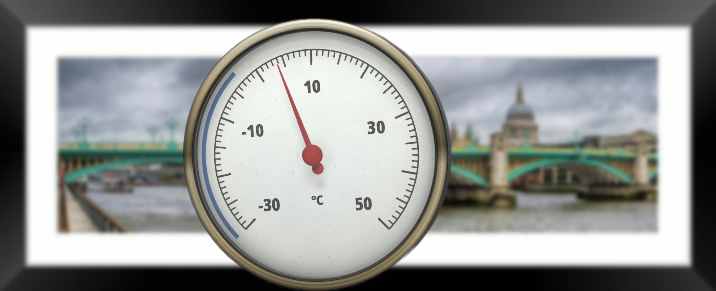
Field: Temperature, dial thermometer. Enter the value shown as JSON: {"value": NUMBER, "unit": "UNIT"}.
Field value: {"value": 4, "unit": "°C"}
